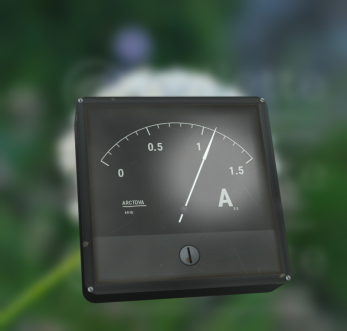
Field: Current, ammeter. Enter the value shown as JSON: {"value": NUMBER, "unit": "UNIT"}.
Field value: {"value": 1.1, "unit": "A"}
